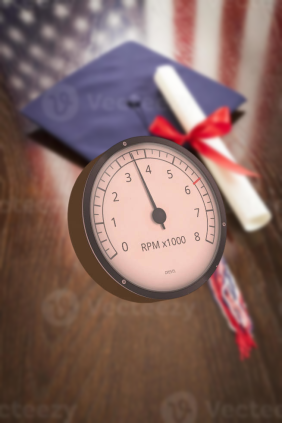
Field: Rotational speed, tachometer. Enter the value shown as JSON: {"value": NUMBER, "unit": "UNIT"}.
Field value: {"value": 3500, "unit": "rpm"}
